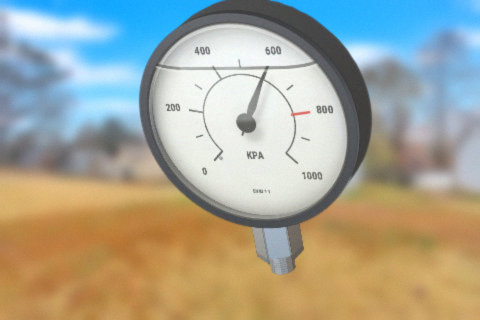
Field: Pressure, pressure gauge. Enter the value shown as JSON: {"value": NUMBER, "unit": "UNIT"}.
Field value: {"value": 600, "unit": "kPa"}
